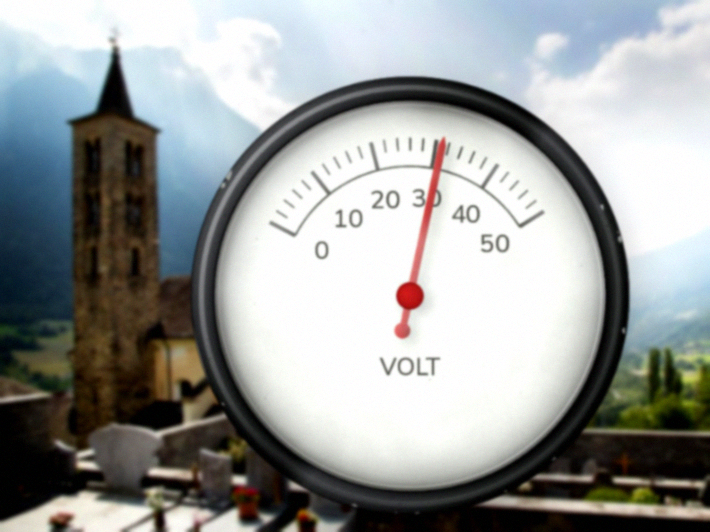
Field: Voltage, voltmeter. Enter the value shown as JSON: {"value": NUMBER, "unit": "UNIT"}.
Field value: {"value": 31, "unit": "V"}
